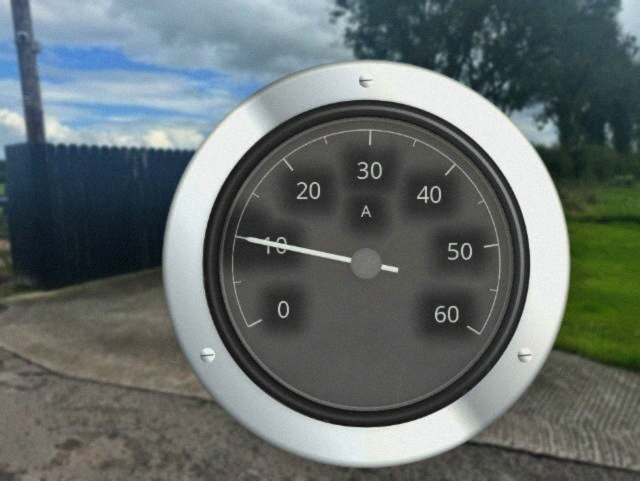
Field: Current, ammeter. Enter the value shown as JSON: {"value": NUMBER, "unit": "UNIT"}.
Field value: {"value": 10, "unit": "A"}
